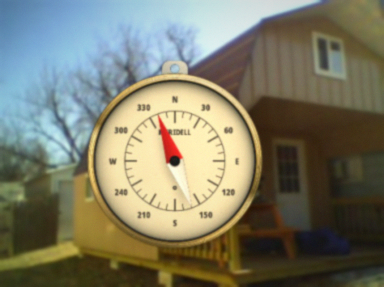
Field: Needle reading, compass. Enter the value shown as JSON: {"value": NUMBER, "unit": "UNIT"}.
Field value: {"value": 340, "unit": "°"}
